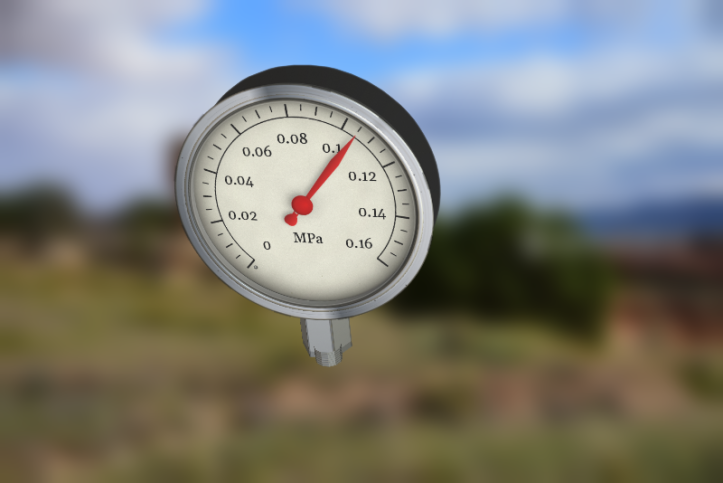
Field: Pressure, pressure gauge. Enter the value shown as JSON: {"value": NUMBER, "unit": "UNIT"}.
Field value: {"value": 0.105, "unit": "MPa"}
